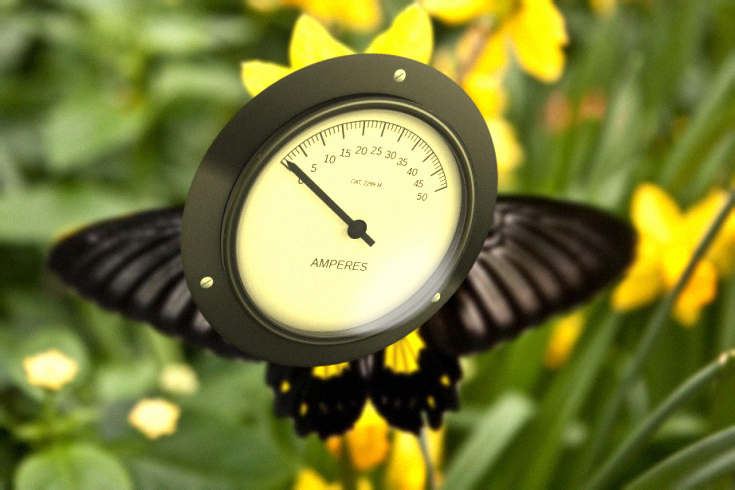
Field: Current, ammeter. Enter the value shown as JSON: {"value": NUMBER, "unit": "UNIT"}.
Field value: {"value": 1, "unit": "A"}
